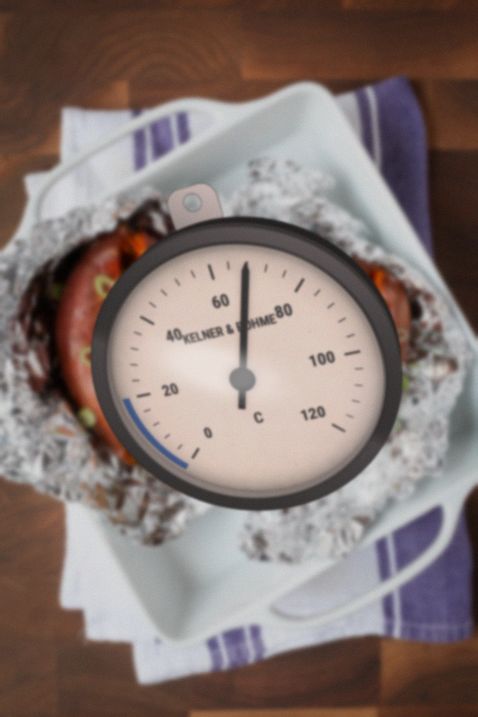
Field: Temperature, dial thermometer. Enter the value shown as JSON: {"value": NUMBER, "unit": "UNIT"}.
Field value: {"value": 68, "unit": "°C"}
